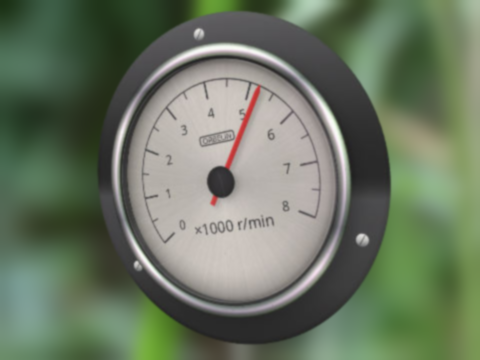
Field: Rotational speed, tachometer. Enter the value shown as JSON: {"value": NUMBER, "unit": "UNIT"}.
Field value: {"value": 5250, "unit": "rpm"}
